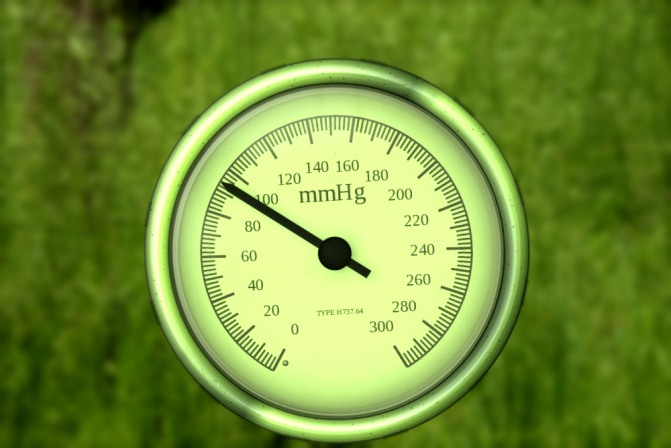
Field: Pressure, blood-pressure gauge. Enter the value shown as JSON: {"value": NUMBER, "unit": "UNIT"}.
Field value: {"value": 94, "unit": "mmHg"}
